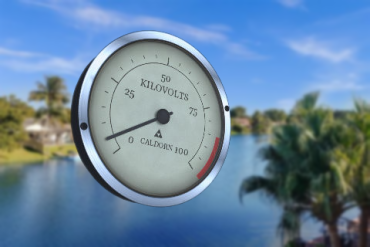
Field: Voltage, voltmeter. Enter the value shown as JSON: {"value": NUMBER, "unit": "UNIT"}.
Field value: {"value": 5, "unit": "kV"}
